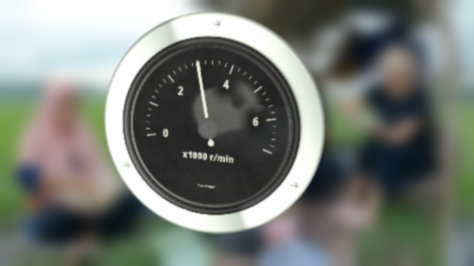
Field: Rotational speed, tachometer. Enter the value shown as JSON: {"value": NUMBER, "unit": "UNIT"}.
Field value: {"value": 3000, "unit": "rpm"}
